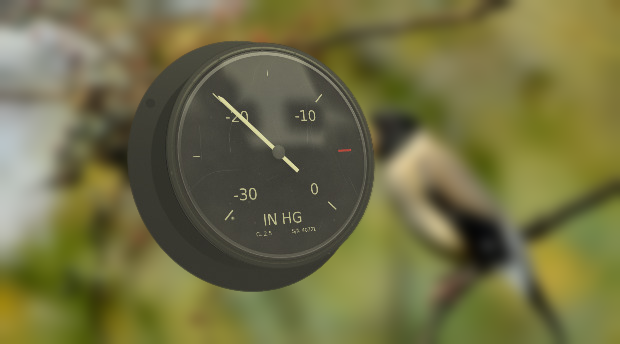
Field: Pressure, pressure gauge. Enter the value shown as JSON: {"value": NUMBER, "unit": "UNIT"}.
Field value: {"value": -20, "unit": "inHg"}
